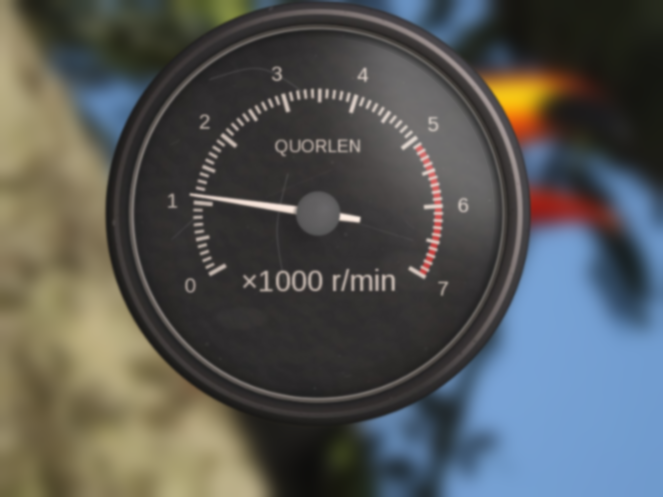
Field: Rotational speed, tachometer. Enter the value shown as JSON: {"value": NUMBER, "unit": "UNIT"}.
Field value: {"value": 1100, "unit": "rpm"}
